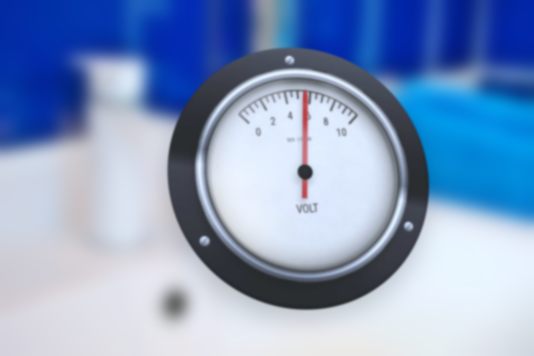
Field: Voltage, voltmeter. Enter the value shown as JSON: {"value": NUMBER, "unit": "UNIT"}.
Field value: {"value": 5.5, "unit": "V"}
